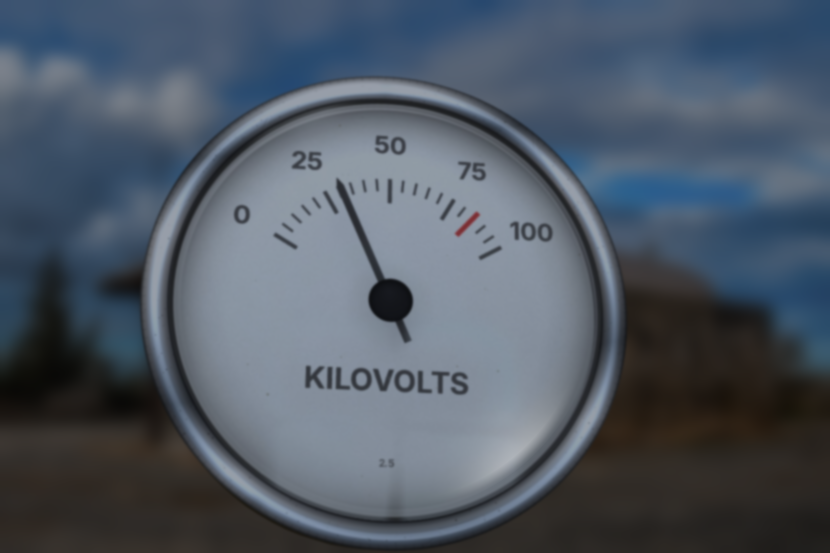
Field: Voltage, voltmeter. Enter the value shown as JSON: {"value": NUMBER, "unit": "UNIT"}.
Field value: {"value": 30, "unit": "kV"}
